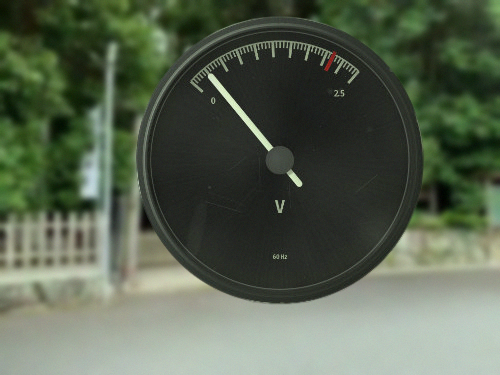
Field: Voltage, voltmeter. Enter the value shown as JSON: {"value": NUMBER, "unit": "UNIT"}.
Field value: {"value": 0.25, "unit": "V"}
